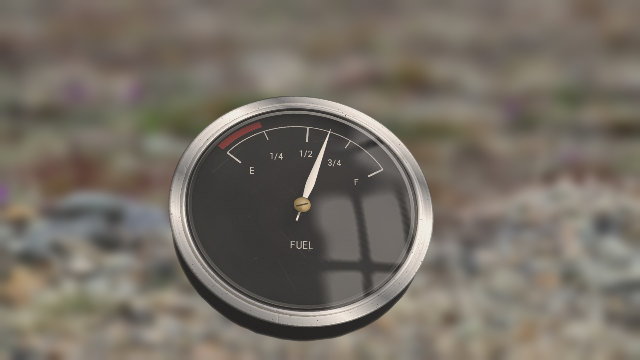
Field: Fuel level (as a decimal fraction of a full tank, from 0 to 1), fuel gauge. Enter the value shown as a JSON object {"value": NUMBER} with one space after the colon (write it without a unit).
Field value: {"value": 0.625}
